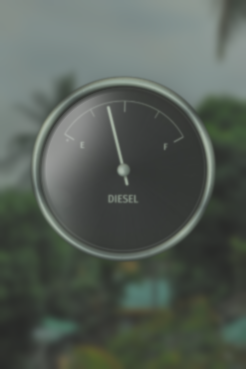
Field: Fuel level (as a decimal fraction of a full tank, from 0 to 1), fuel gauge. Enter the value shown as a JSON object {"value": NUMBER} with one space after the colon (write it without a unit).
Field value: {"value": 0.375}
